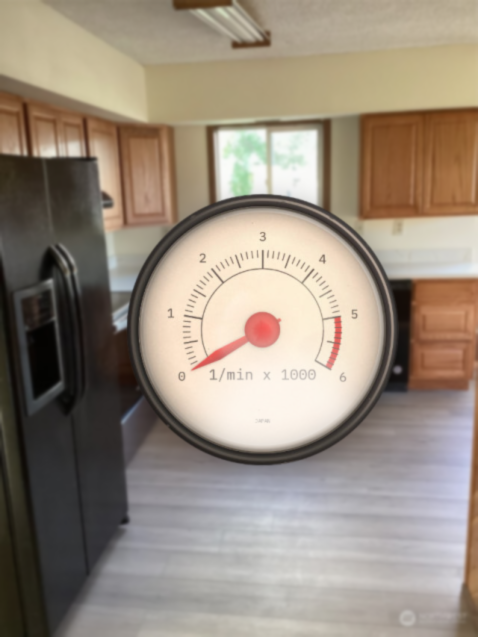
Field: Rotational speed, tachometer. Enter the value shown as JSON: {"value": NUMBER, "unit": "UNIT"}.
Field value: {"value": 0, "unit": "rpm"}
